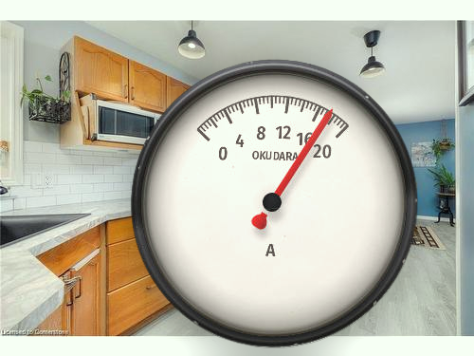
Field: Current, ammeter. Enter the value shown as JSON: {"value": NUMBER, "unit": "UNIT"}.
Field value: {"value": 17.5, "unit": "A"}
